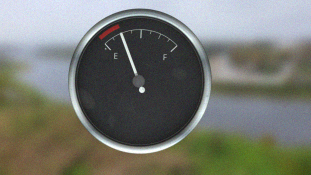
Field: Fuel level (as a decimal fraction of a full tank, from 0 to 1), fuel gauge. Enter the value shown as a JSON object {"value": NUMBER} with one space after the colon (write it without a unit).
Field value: {"value": 0.25}
